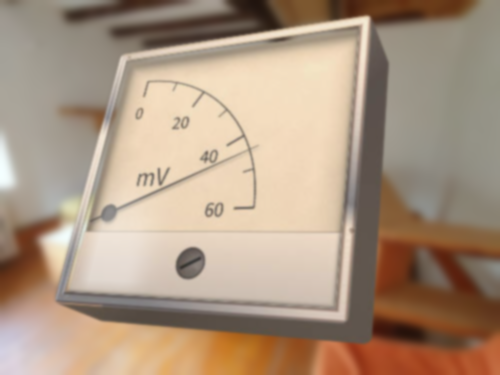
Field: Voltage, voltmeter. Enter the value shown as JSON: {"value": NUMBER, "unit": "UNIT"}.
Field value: {"value": 45, "unit": "mV"}
